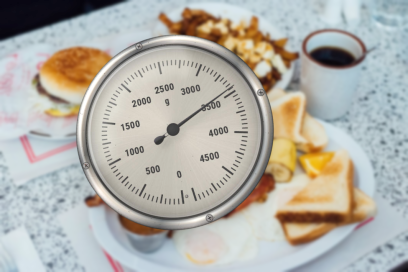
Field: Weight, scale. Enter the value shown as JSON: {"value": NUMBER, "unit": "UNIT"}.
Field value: {"value": 3450, "unit": "g"}
